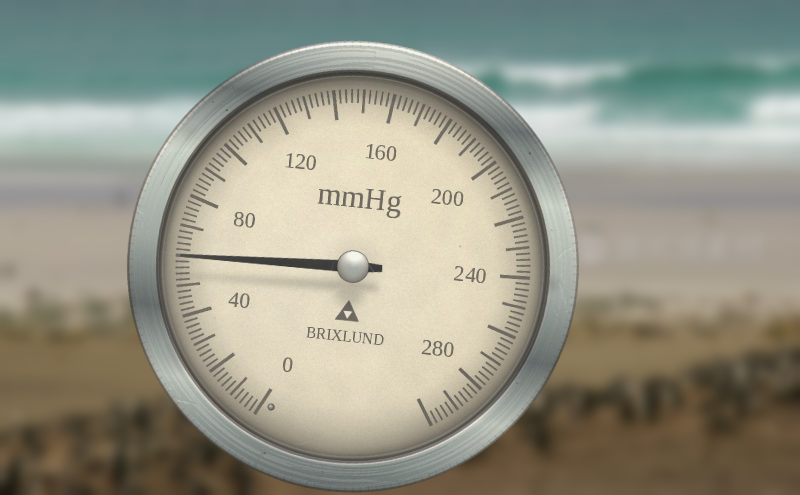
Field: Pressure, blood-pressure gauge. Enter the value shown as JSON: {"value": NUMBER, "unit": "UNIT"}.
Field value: {"value": 60, "unit": "mmHg"}
